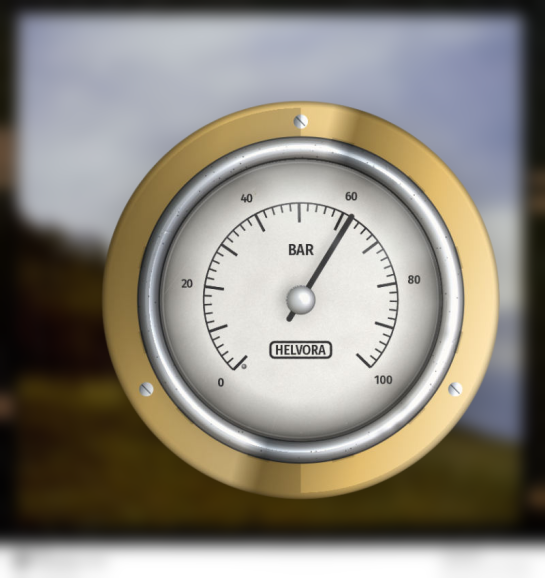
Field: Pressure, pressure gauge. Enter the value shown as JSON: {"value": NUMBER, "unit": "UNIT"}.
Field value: {"value": 62, "unit": "bar"}
